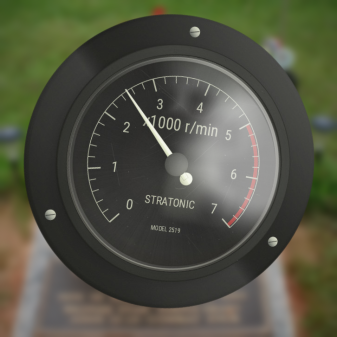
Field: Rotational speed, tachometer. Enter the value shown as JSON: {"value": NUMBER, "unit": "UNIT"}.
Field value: {"value": 2500, "unit": "rpm"}
